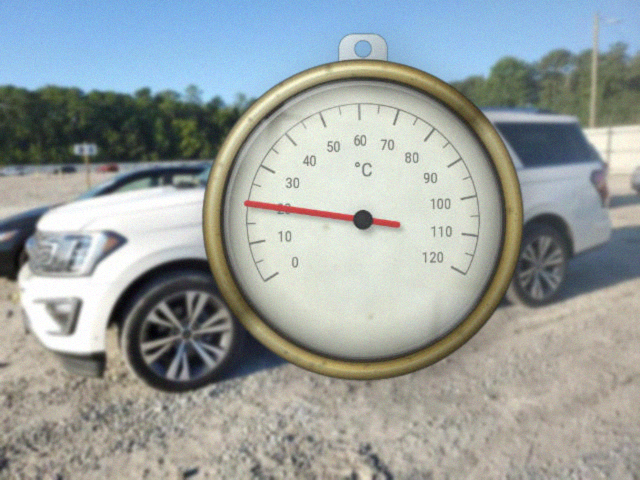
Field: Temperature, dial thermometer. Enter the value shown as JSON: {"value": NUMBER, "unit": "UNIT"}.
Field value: {"value": 20, "unit": "°C"}
